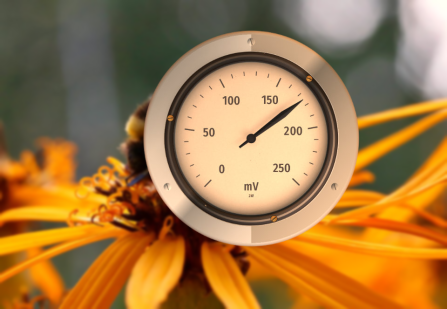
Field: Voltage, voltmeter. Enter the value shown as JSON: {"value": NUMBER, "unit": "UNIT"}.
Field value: {"value": 175, "unit": "mV"}
